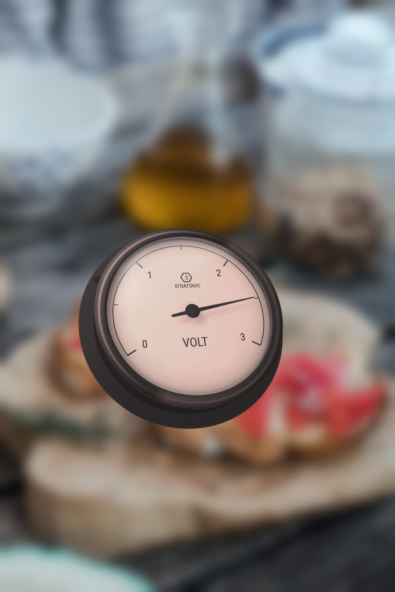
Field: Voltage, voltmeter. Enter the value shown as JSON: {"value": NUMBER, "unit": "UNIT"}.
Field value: {"value": 2.5, "unit": "V"}
